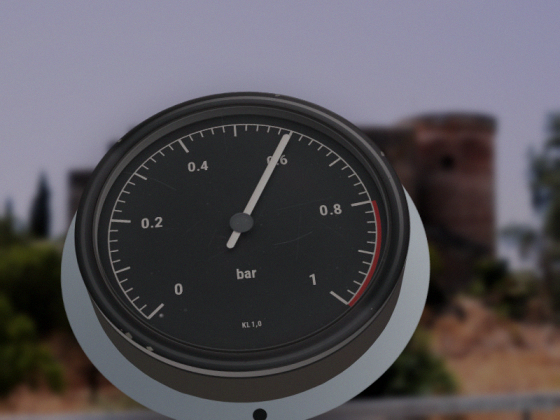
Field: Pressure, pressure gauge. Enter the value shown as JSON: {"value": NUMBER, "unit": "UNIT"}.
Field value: {"value": 0.6, "unit": "bar"}
